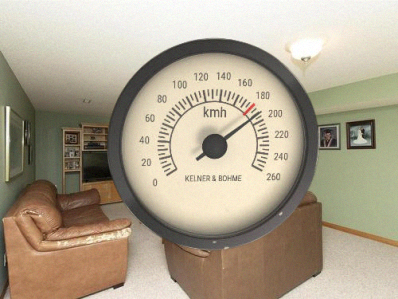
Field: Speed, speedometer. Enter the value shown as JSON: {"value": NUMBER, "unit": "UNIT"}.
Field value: {"value": 190, "unit": "km/h"}
